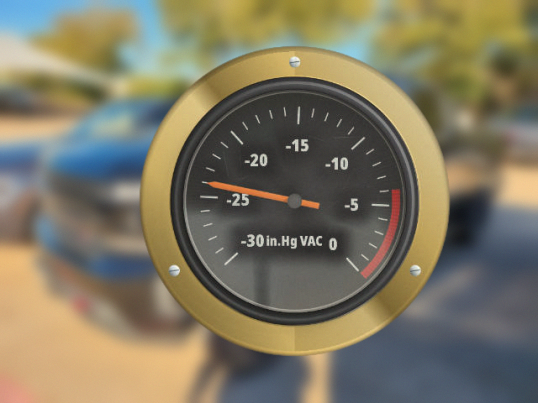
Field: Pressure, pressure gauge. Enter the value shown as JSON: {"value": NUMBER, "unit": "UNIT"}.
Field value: {"value": -24, "unit": "inHg"}
